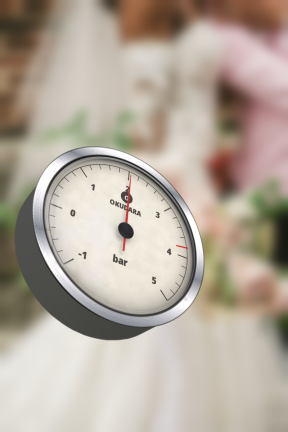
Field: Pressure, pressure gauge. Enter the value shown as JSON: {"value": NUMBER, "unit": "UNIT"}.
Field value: {"value": 2, "unit": "bar"}
